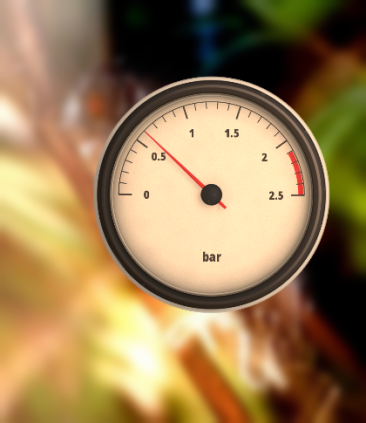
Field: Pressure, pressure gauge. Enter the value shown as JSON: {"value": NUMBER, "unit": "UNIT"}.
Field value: {"value": 0.6, "unit": "bar"}
